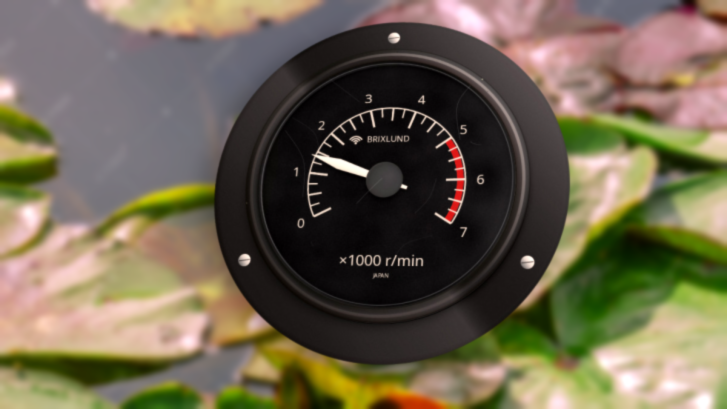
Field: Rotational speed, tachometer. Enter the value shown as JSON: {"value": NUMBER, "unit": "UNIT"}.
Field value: {"value": 1375, "unit": "rpm"}
